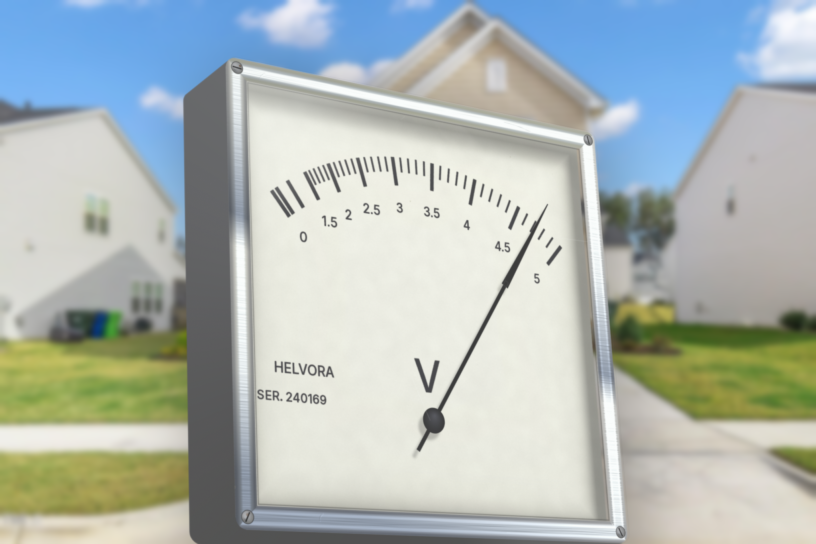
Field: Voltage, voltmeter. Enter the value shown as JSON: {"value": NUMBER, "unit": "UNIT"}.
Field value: {"value": 4.7, "unit": "V"}
